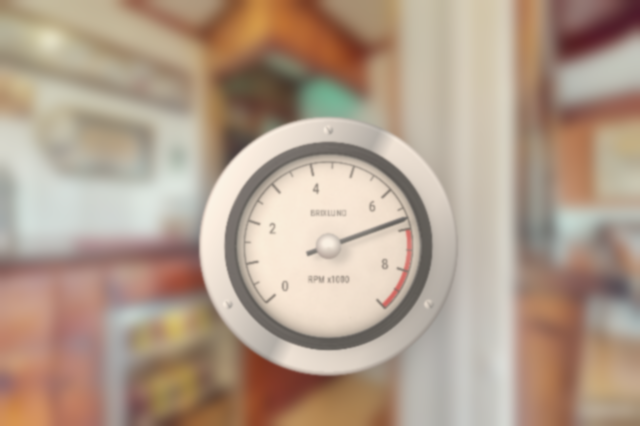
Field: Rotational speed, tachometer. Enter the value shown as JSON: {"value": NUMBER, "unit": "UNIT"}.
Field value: {"value": 6750, "unit": "rpm"}
